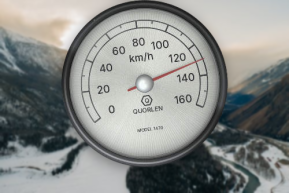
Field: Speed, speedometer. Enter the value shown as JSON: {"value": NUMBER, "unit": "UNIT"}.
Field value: {"value": 130, "unit": "km/h"}
